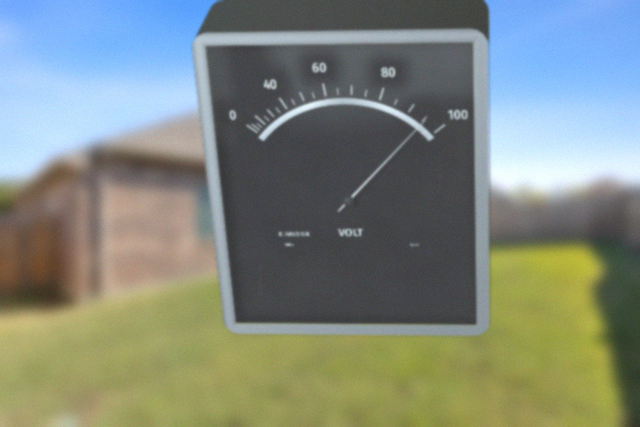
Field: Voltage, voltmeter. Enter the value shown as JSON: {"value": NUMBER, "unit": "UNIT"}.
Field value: {"value": 95, "unit": "V"}
